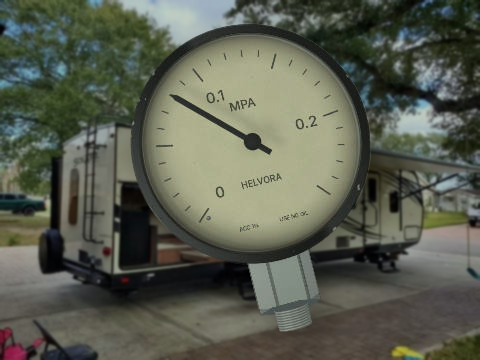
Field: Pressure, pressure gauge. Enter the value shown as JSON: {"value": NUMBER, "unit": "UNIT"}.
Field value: {"value": 0.08, "unit": "MPa"}
